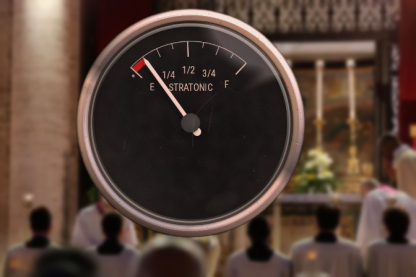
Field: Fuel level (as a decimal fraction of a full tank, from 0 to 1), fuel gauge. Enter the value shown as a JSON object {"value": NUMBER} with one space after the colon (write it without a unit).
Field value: {"value": 0.125}
